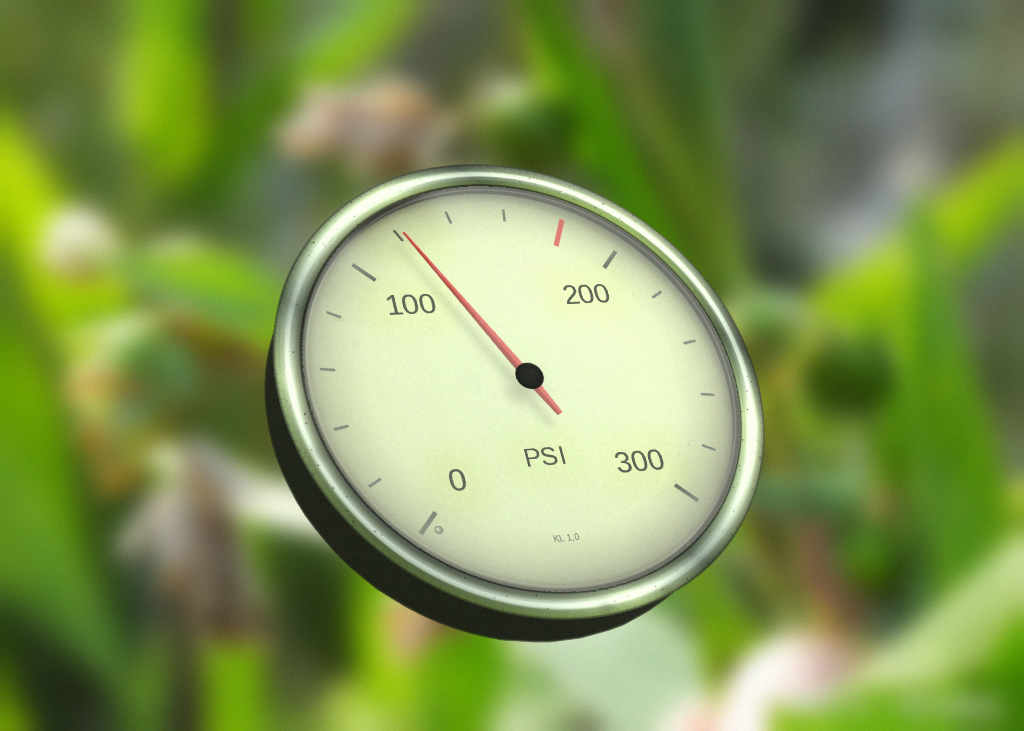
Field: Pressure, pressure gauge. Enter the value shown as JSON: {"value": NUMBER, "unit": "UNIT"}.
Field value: {"value": 120, "unit": "psi"}
